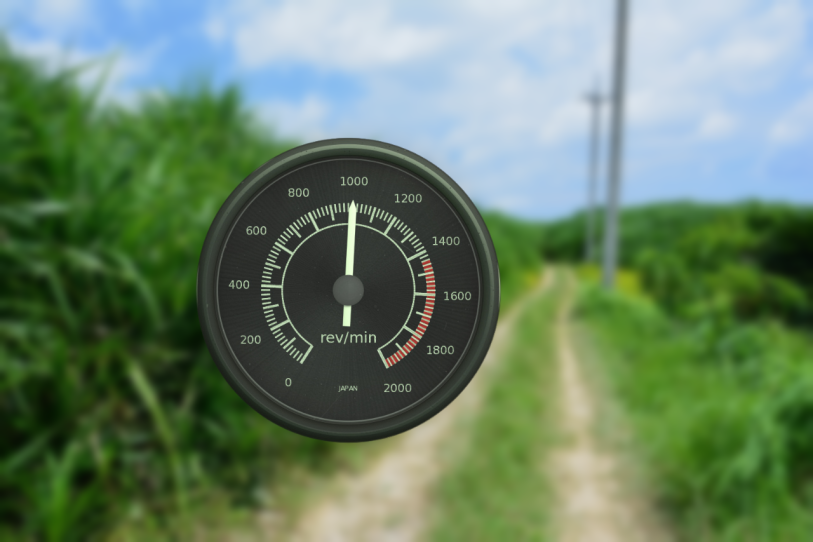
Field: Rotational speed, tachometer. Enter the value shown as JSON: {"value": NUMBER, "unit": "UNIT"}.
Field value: {"value": 1000, "unit": "rpm"}
